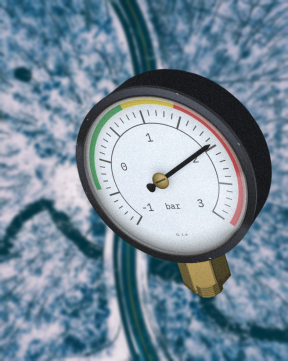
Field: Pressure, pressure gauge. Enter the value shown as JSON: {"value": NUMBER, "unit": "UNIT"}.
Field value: {"value": 1.95, "unit": "bar"}
